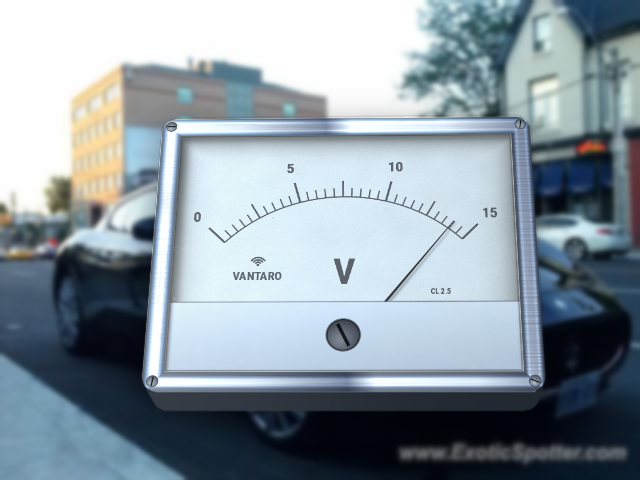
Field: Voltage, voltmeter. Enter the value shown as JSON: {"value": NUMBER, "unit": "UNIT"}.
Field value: {"value": 14, "unit": "V"}
